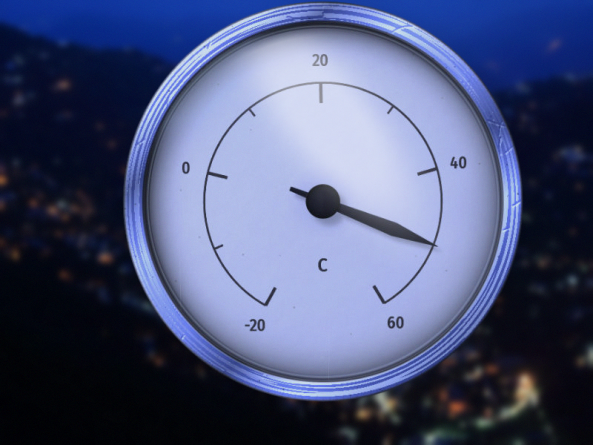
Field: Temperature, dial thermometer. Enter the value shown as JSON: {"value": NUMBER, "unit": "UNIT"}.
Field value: {"value": 50, "unit": "°C"}
